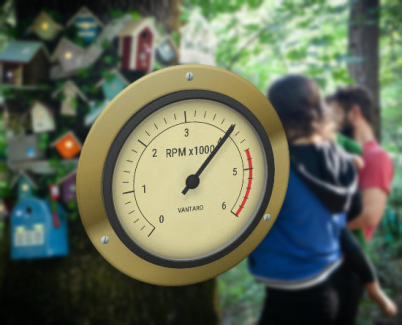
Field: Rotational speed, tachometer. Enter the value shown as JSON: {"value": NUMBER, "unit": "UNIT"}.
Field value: {"value": 4000, "unit": "rpm"}
